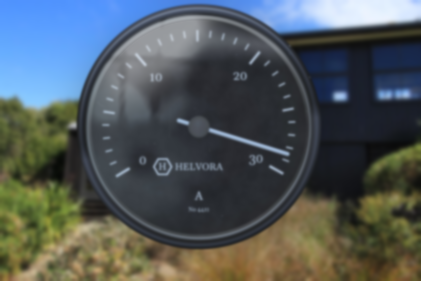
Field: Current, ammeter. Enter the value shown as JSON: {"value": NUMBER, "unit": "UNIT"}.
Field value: {"value": 28.5, "unit": "A"}
